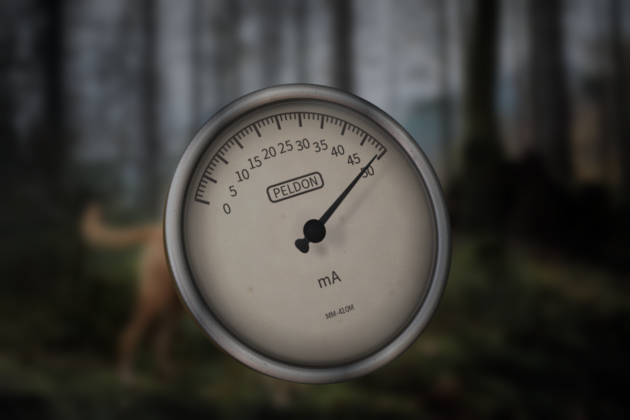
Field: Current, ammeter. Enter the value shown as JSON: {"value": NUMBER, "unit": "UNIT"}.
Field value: {"value": 49, "unit": "mA"}
